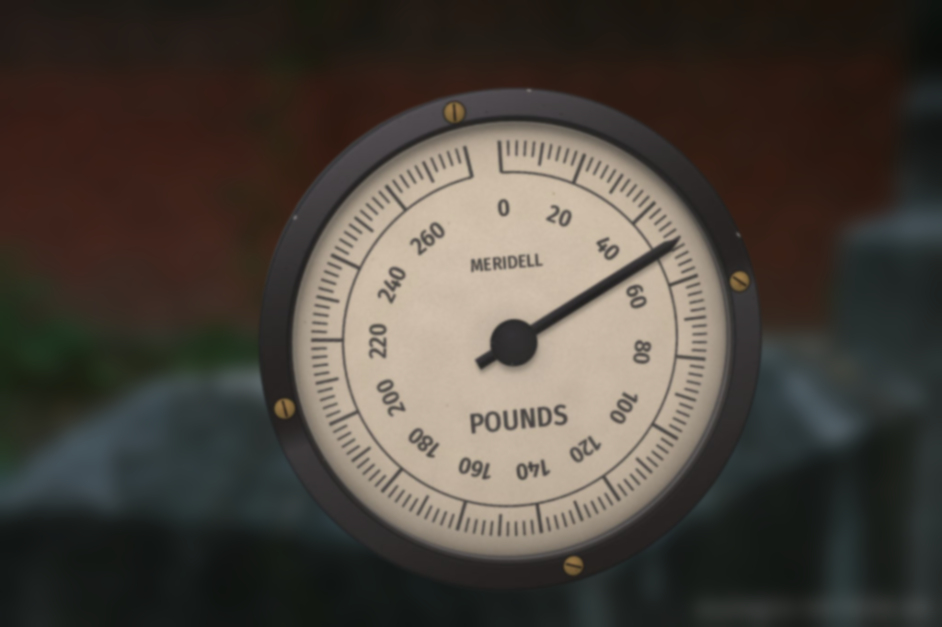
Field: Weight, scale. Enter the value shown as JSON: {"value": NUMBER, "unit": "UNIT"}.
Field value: {"value": 50, "unit": "lb"}
